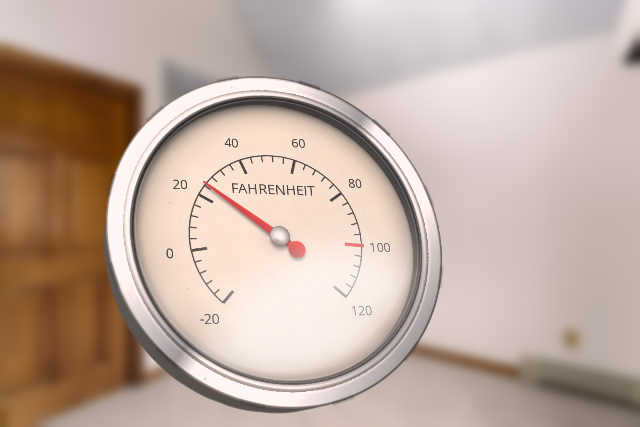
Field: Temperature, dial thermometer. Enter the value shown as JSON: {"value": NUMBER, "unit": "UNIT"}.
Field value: {"value": 24, "unit": "°F"}
